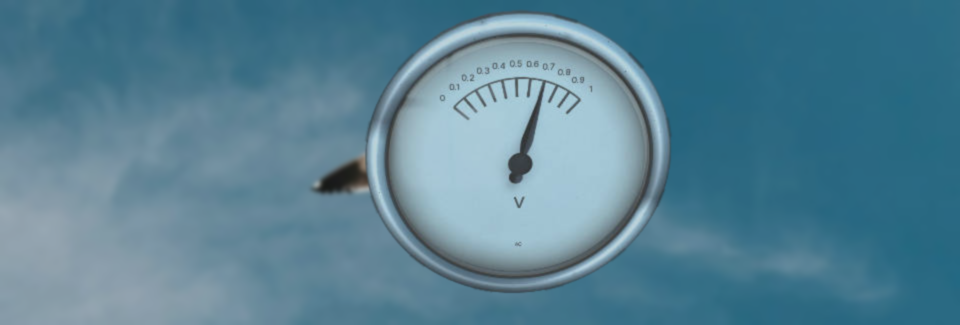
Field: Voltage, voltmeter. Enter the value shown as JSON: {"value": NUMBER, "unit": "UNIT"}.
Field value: {"value": 0.7, "unit": "V"}
